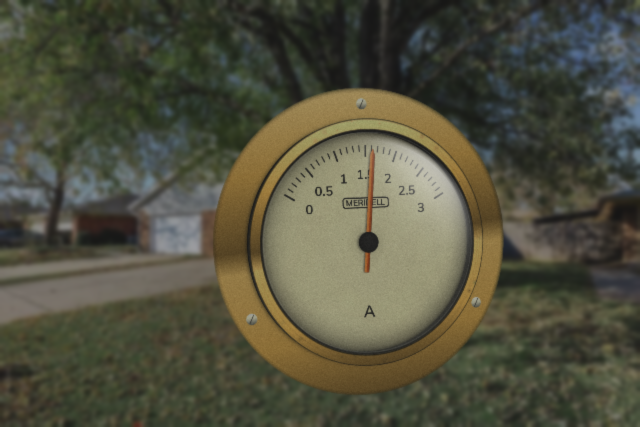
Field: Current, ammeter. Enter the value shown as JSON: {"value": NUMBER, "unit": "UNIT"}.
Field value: {"value": 1.6, "unit": "A"}
